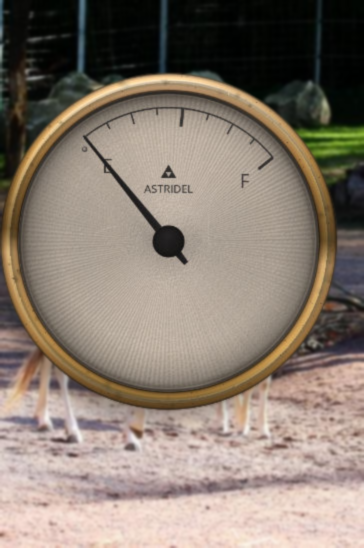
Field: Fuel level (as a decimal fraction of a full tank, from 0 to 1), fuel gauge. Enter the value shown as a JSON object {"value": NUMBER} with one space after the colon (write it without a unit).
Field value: {"value": 0}
